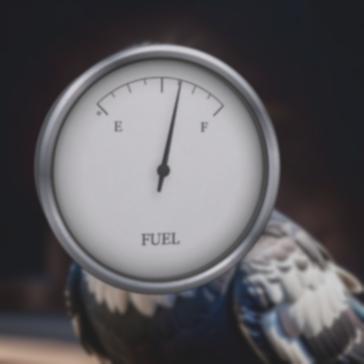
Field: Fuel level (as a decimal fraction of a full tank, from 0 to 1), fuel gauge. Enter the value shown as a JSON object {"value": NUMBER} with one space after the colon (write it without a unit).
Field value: {"value": 0.625}
